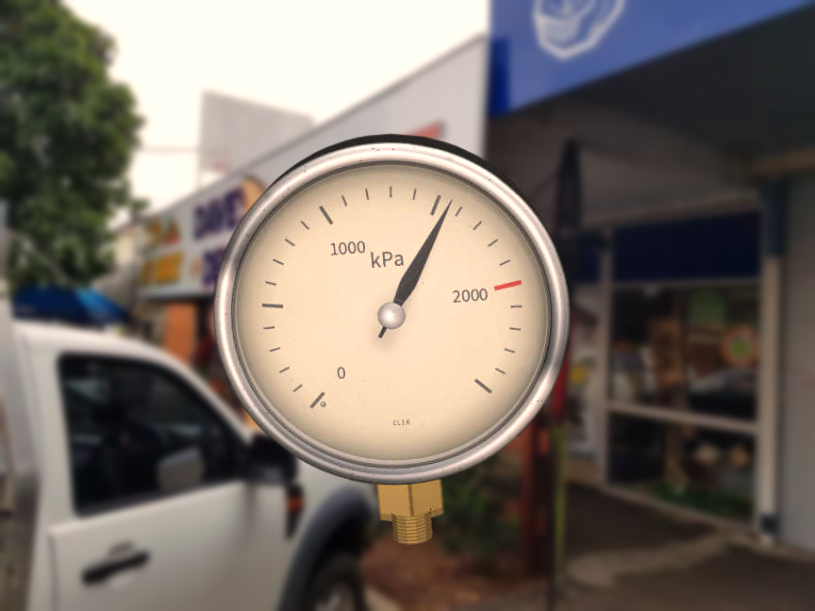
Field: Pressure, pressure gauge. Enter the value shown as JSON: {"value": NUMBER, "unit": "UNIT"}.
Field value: {"value": 1550, "unit": "kPa"}
